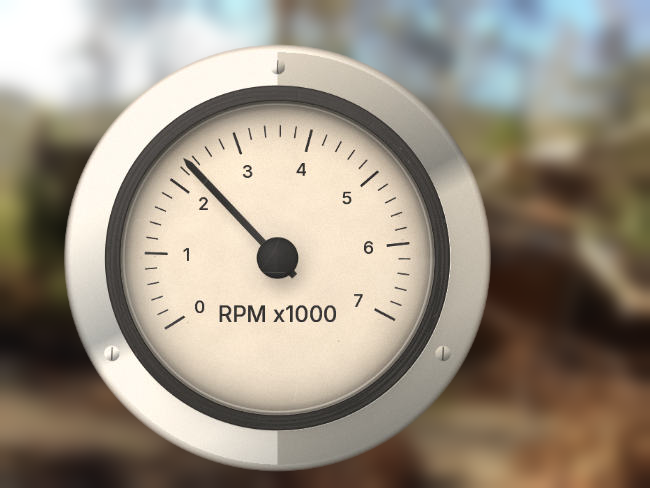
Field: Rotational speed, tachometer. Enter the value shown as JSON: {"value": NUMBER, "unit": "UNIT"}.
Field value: {"value": 2300, "unit": "rpm"}
